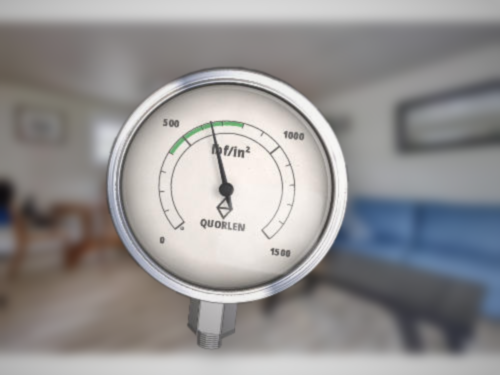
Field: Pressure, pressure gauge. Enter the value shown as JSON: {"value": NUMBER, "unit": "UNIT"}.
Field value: {"value": 650, "unit": "psi"}
